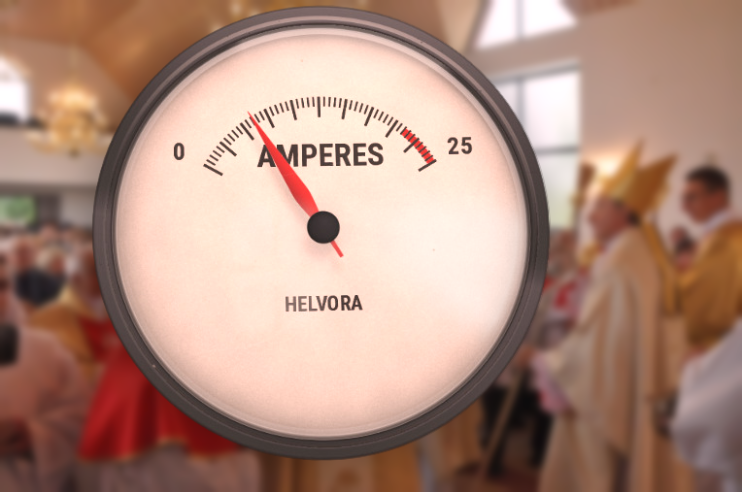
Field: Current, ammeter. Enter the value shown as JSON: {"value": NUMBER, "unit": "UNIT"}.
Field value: {"value": 6, "unit": "A"}
